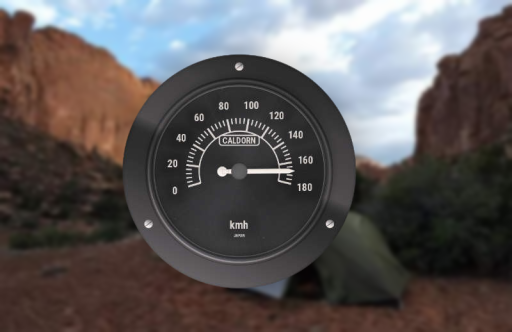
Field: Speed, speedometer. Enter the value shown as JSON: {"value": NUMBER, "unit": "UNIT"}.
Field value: {"value": 168, "unit": "km/h"}
